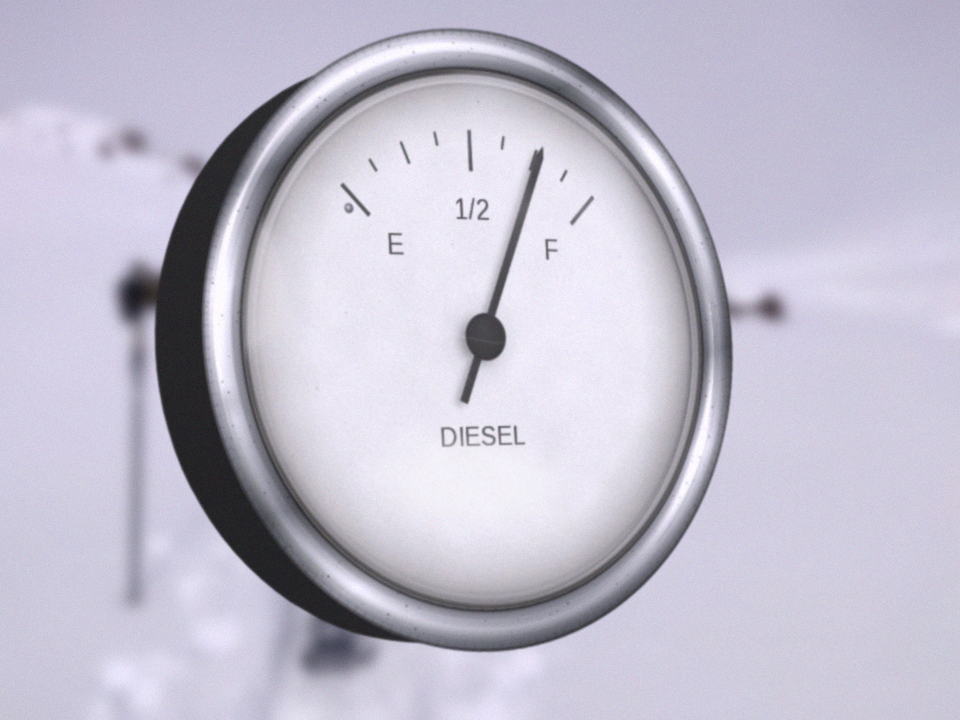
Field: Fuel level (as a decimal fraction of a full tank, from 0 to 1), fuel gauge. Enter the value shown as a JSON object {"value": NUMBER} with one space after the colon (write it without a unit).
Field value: {"value": 0.75}
